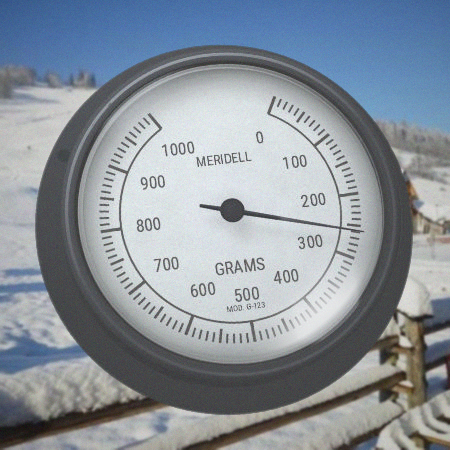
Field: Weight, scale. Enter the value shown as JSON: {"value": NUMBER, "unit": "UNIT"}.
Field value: {"value": 260, "unit": "g"}
